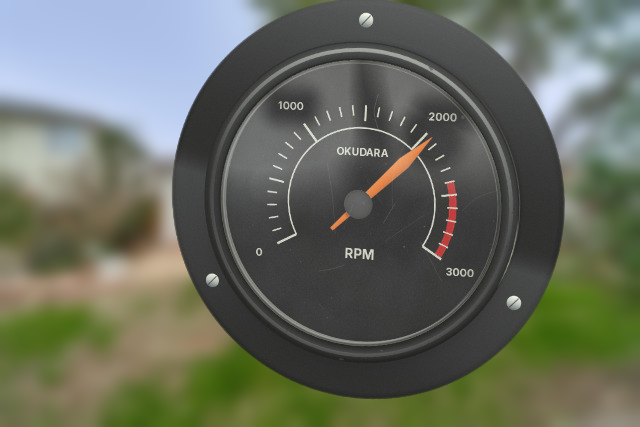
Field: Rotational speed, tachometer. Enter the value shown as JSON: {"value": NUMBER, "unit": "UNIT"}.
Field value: {"value": 2050, "unit": "rpm"}
